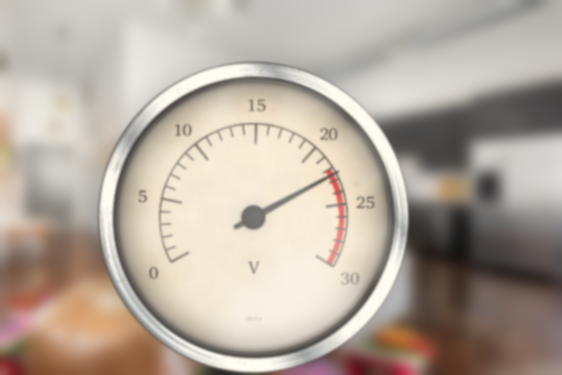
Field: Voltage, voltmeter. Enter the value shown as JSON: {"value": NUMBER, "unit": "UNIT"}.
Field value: {"value": 22.5, "unit": "V"}
